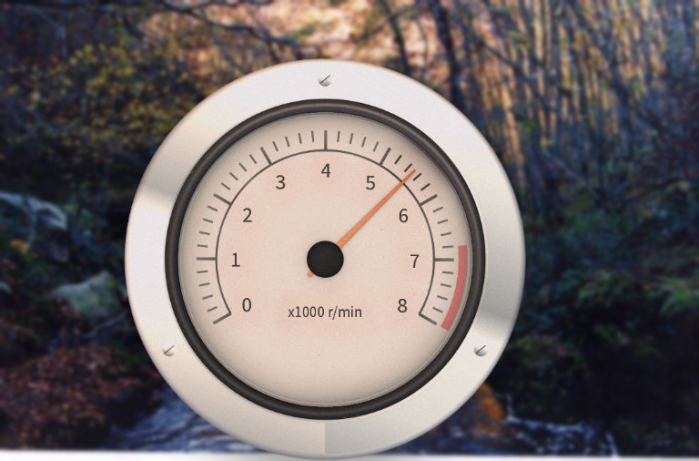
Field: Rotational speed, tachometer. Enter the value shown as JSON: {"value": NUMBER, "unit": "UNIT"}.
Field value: {"value": 5500, "unit": "rpm"}
